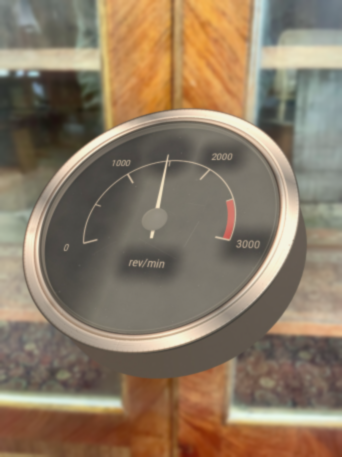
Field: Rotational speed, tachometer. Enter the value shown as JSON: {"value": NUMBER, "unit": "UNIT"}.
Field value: {"value": 1500, "unit": "rpm"}
